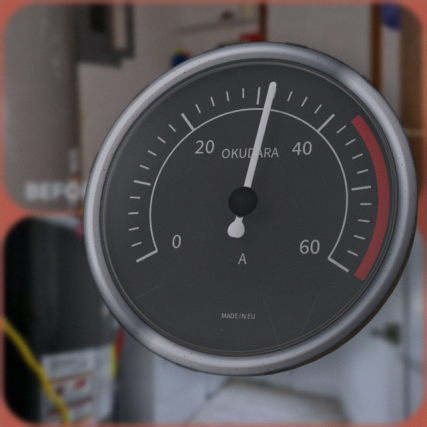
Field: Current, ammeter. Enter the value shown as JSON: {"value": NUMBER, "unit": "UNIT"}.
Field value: {"value": 32, "unit": "A"}
